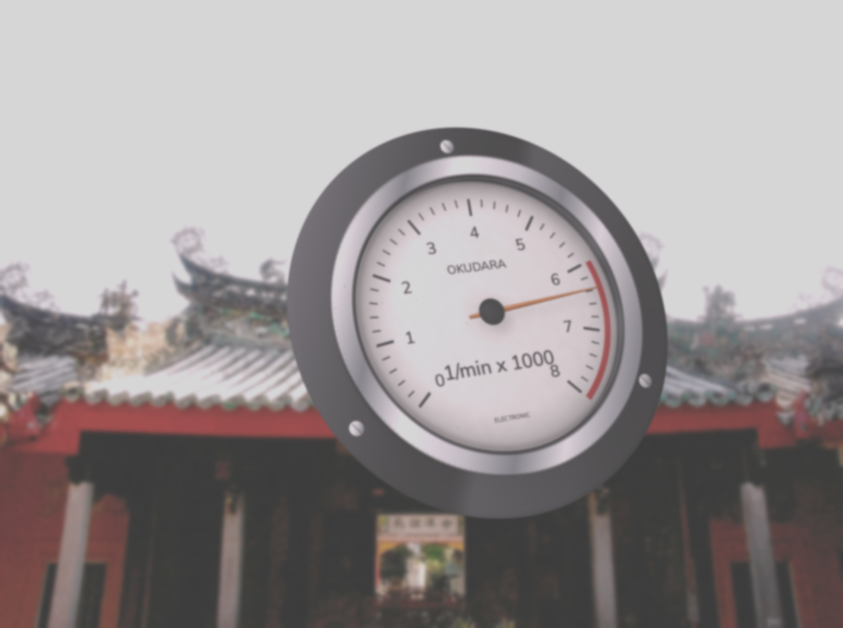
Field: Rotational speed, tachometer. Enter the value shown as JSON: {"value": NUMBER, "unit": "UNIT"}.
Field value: {"value": 6400, "unit": "rpm"}
